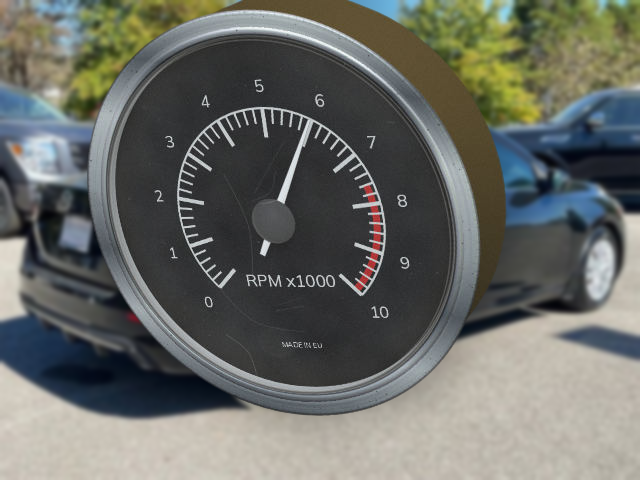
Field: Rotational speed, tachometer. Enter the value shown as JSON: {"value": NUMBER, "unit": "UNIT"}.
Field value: {"value": 6000, "unit": "rpm"}
